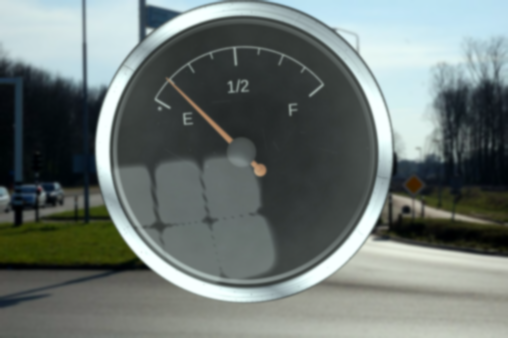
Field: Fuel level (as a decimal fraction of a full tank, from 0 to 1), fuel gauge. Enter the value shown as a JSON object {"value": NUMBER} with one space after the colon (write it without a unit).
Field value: {"value": 0.125}
